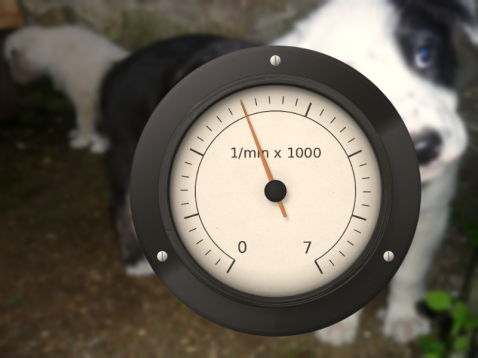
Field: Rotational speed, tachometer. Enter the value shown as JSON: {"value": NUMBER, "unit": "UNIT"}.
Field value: {"value": 3000, "unit": "rpm"}
